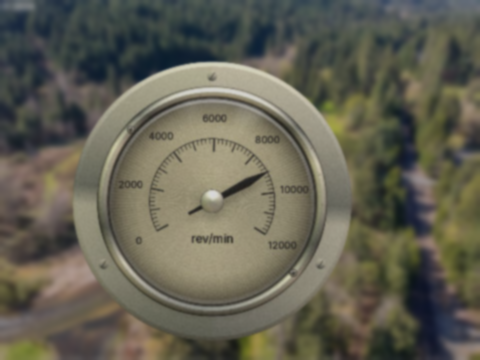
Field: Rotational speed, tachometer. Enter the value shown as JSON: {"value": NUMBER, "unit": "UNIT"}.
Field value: {"value": 9000, "unit": "rpm"}
